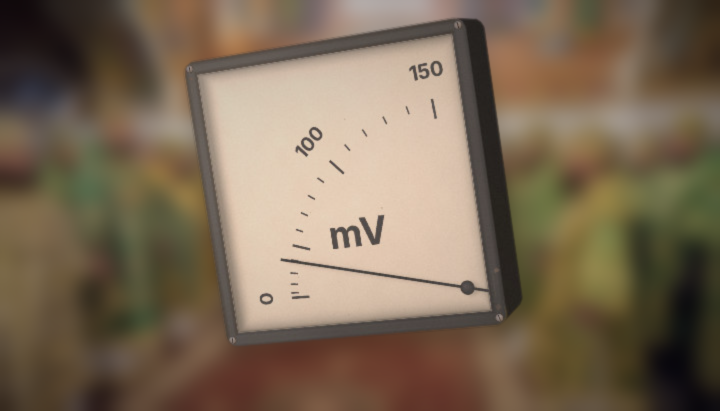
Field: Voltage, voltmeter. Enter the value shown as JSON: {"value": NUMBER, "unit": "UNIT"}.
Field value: {"value": 40, "unit": "mV"}
